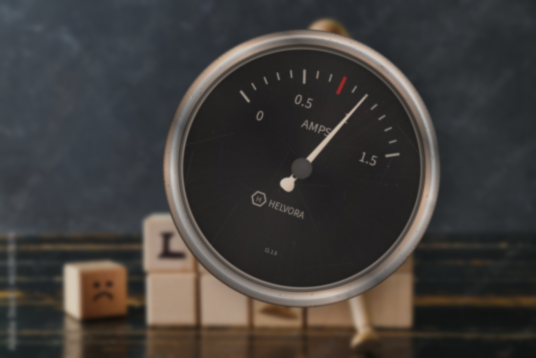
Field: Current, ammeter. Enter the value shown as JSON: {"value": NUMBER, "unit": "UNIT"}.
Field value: {"value": 1, "unit": "A"}
